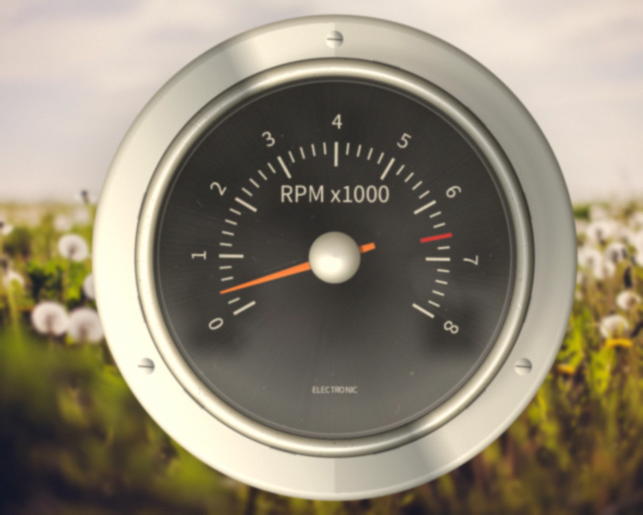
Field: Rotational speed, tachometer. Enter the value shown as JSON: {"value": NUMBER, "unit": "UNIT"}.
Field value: {"value": 400, "unit": "rpm"}
